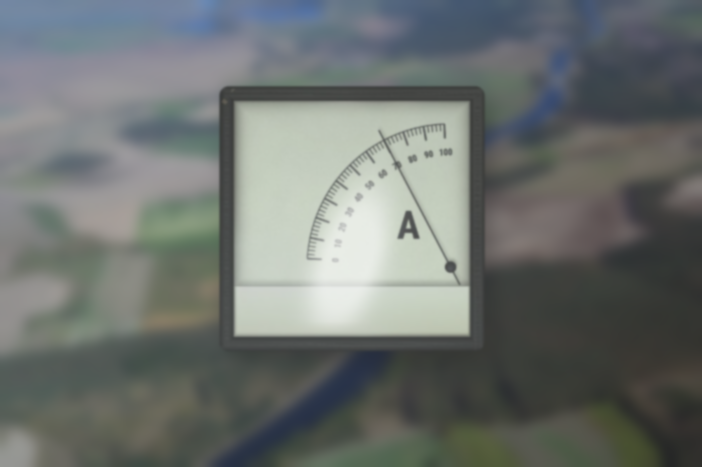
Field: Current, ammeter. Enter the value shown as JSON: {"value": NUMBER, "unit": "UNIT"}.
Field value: {"value": 70, "unit": "A"}
